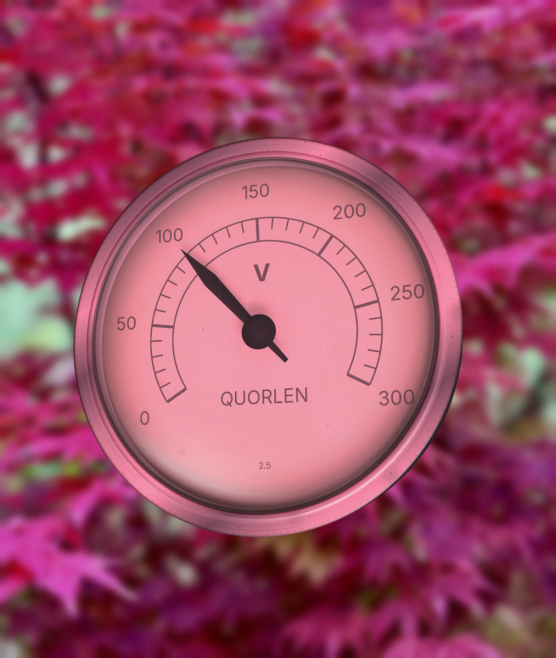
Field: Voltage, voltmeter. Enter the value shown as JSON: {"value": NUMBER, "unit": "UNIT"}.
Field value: {"value": 100, "unit": "V"}
